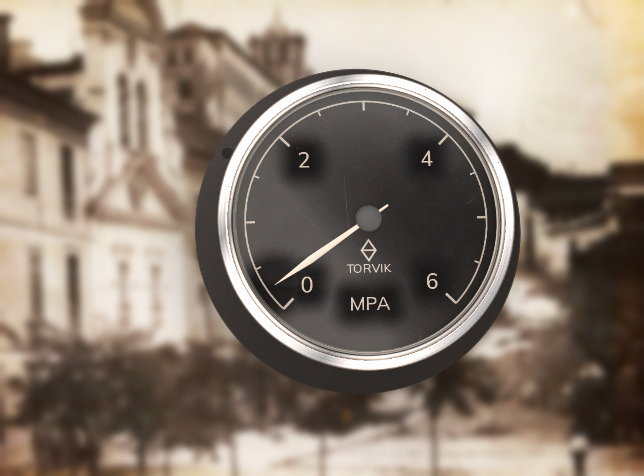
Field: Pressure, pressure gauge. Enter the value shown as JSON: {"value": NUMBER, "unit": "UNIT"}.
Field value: {"value": 0.25, "unit": "MPa"}
